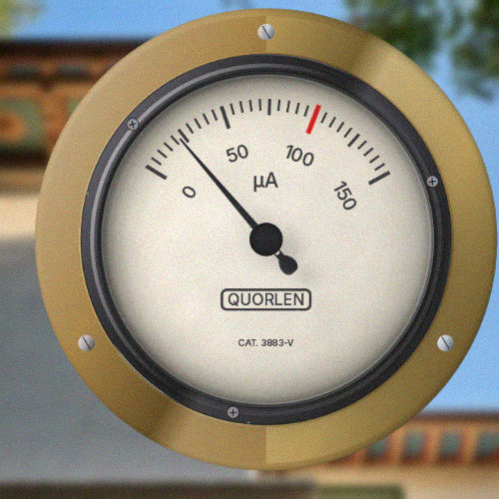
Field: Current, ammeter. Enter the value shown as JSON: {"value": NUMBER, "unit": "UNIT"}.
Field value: {"value": 22.5, "unit": "µA"}
